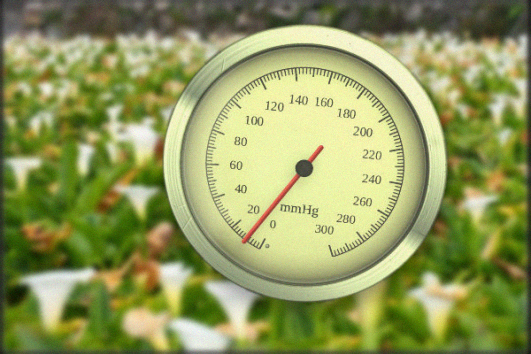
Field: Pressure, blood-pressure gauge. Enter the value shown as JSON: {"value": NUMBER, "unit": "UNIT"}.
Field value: {"value": 10, "unit": "mmHg"}
